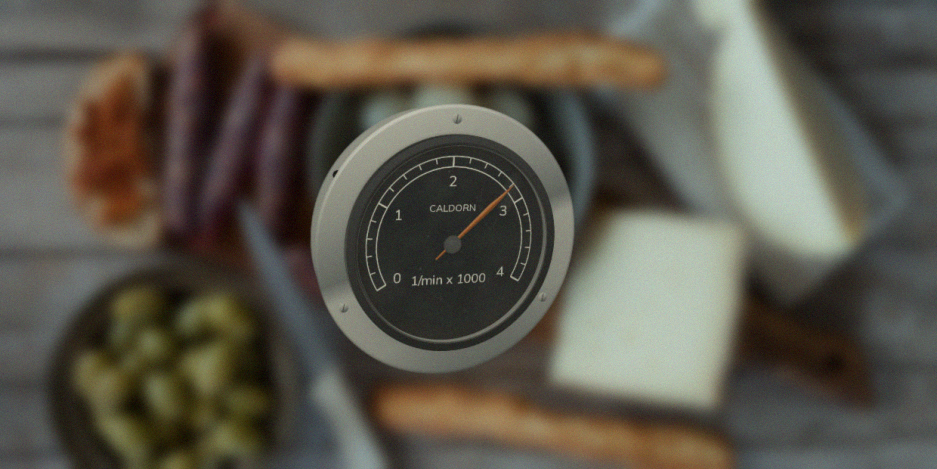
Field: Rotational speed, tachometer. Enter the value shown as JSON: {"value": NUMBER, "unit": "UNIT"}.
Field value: {"value": 2800, "unit": "rpm"}
